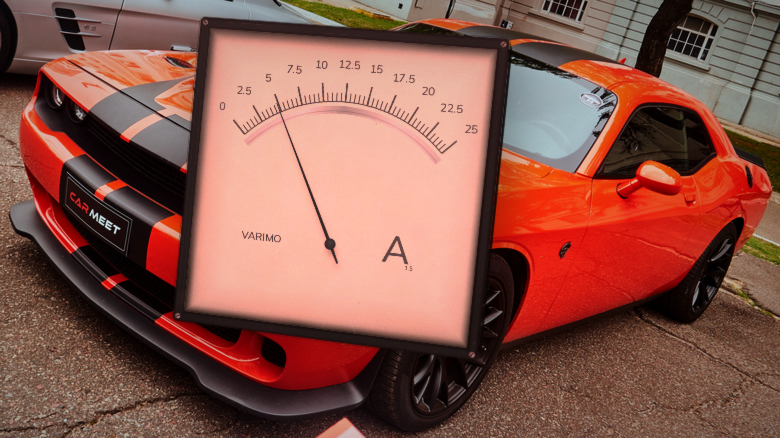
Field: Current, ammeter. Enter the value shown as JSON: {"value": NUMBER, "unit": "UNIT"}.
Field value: {"value": 5, "unit": "A"}
